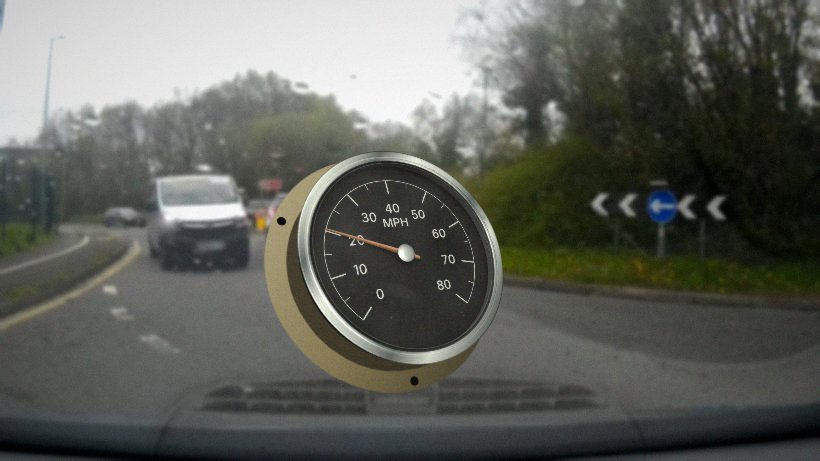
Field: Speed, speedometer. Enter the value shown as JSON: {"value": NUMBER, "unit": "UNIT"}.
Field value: {"value": 20, "unit": "mph"}
